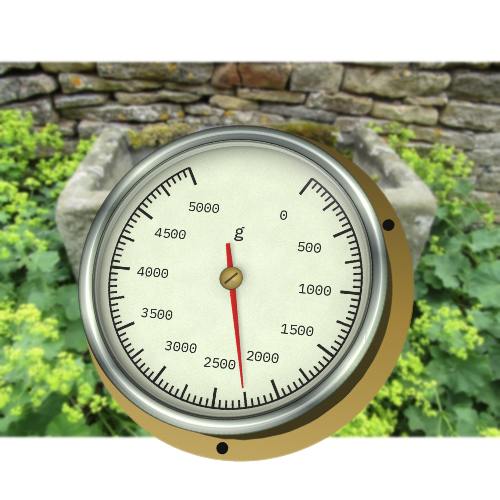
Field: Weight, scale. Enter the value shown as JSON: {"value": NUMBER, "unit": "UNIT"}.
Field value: {"value": 2250, "unit": "g"}
